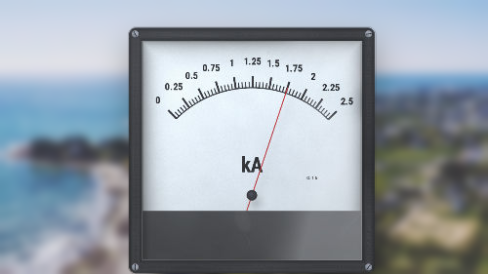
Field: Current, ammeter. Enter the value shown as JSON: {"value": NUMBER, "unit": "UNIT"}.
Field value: {"value": 1.75, "unit": "kA"}
